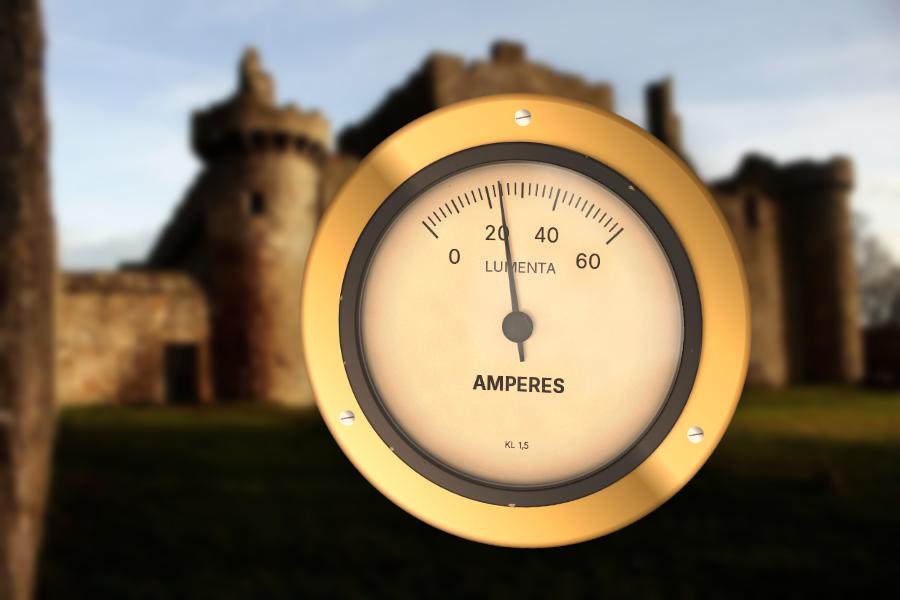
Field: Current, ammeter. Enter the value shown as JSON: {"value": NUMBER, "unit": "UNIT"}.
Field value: {"value": 24, "unit": "A"}
